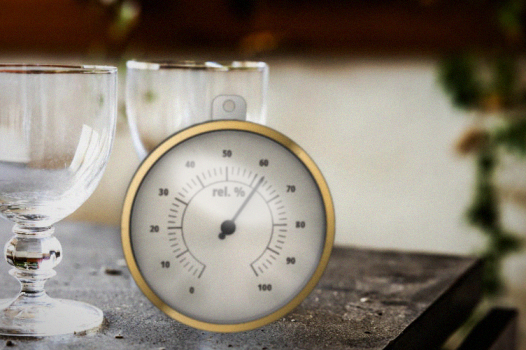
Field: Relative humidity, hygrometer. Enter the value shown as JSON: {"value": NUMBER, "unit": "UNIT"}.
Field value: {"value": 62, "unit": "%"}
